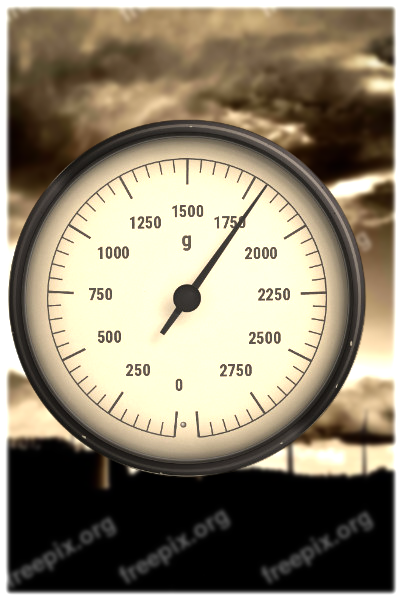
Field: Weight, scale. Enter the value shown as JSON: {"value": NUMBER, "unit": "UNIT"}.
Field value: {"value": 1800, "unit": "g"}
